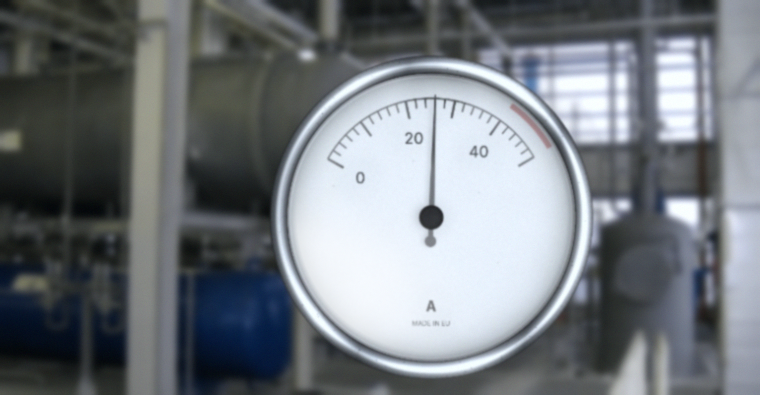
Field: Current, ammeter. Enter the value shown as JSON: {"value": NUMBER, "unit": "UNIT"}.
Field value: {"value": 26, "unit": "A"}
